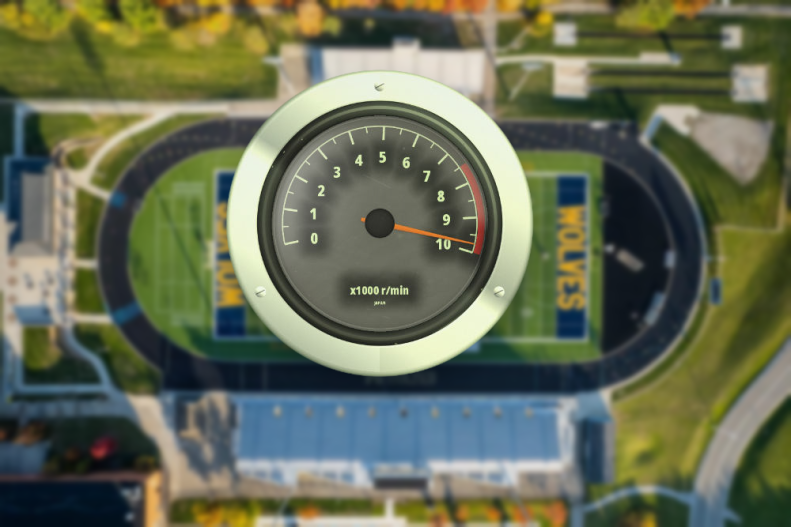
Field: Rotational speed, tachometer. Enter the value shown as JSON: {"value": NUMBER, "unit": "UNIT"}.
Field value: {"value": 9750, "unit": "rpm"}
